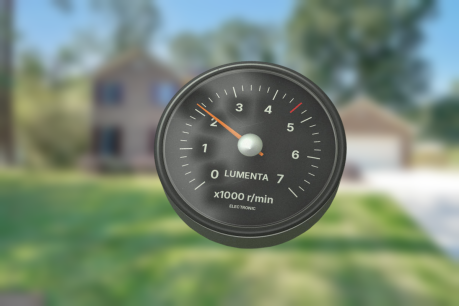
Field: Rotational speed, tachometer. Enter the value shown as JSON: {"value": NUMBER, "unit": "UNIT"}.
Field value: {"value": 2100, "unit": "rpm"}
